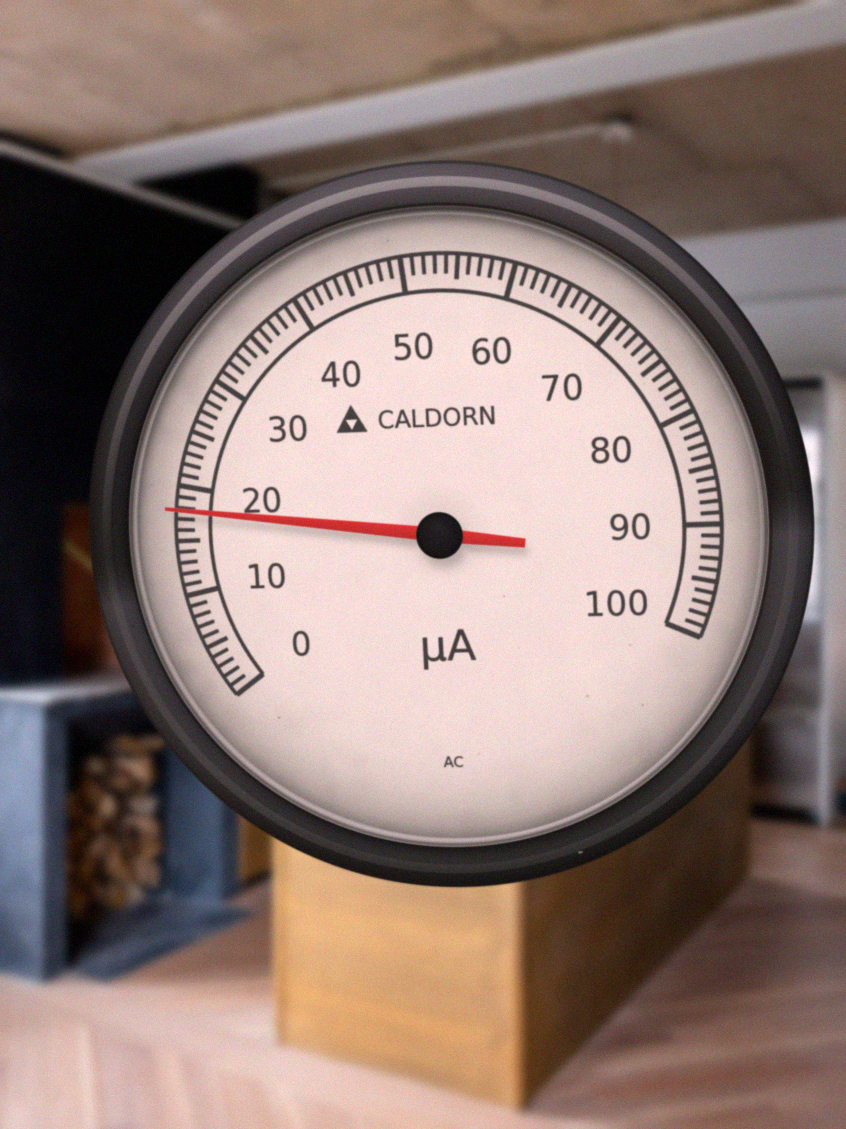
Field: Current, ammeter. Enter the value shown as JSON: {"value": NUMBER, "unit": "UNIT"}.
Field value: {"value": 18, "unit": "µA"}
